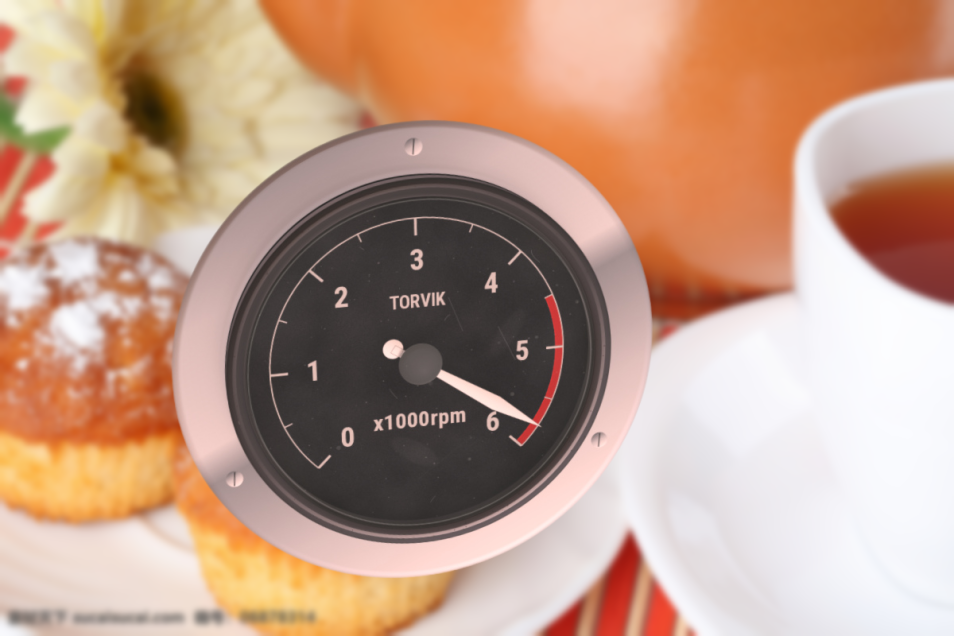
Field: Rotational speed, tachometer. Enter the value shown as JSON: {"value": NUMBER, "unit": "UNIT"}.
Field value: {"value": 5750, "unit": "rpm"}
